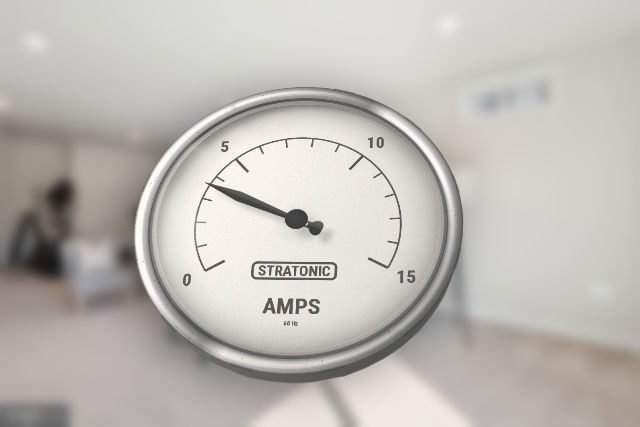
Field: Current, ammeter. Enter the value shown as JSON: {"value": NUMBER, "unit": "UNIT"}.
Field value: {"value": 3.5, "unit": "A"}
